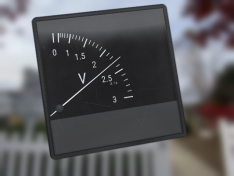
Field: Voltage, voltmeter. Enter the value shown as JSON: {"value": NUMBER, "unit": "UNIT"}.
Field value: {"value": 2.3, "unit": "V"}
